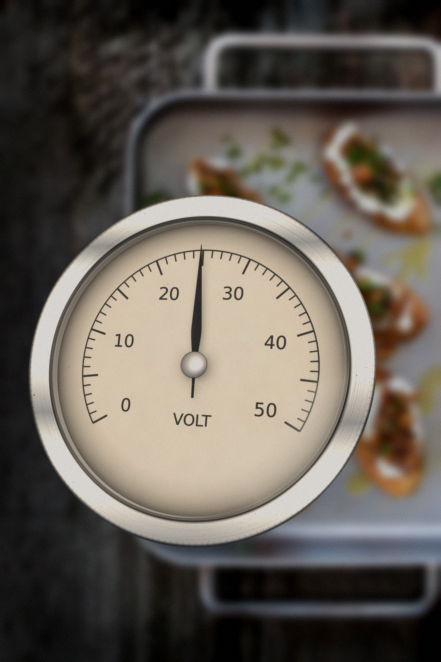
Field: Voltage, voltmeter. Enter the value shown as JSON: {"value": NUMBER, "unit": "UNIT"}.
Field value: {"value": 25, "unit": "V"}
